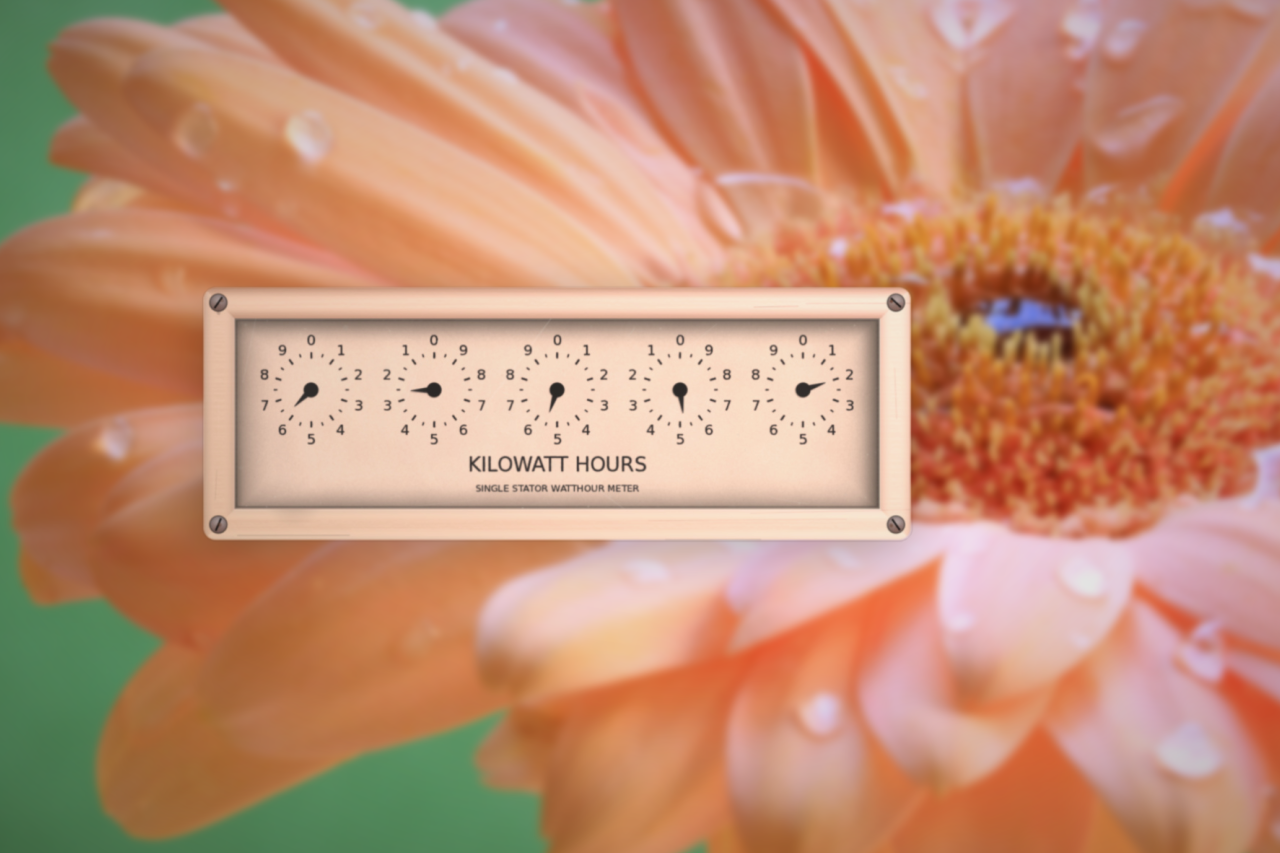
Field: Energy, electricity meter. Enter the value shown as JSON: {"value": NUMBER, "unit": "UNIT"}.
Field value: {"value": 62552, "unit": "kWh"}
